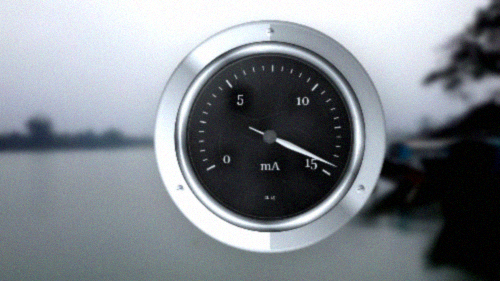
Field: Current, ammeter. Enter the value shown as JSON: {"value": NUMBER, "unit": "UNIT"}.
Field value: {"value": 14.5, "unit": "mA"}
